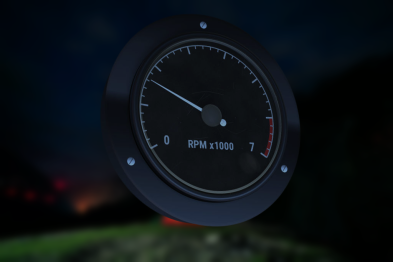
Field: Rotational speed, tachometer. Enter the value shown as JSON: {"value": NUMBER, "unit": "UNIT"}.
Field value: {"value": 1600, "unit": "rpm"}
